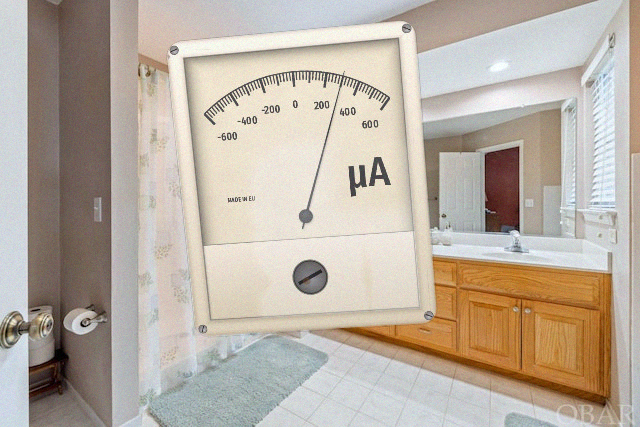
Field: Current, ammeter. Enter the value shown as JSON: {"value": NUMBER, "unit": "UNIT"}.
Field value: {"value": 300, "unit": "µA"}
